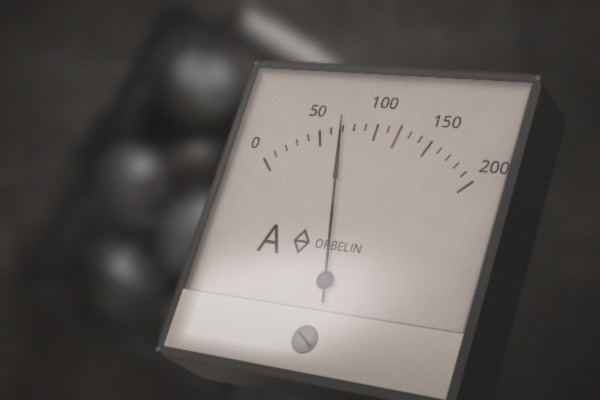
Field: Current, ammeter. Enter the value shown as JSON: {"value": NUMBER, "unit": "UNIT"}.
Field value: {"value": 70, "unit": "A"}
